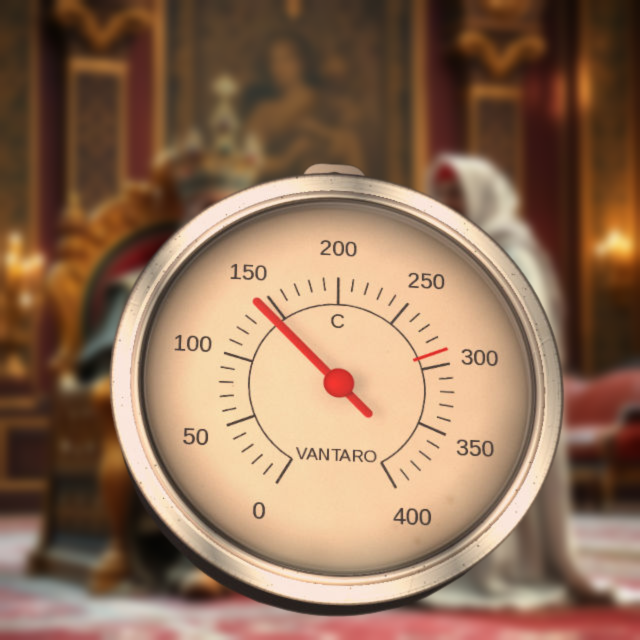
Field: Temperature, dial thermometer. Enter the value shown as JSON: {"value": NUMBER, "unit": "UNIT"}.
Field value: {"value": 140, "unit": "°C"}
